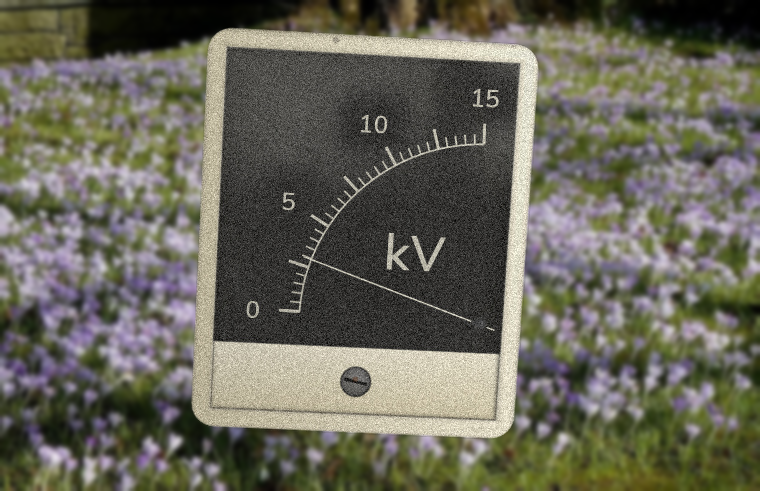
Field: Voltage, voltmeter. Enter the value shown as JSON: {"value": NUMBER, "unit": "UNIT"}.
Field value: {"value": 3, "unit": "kV"}
